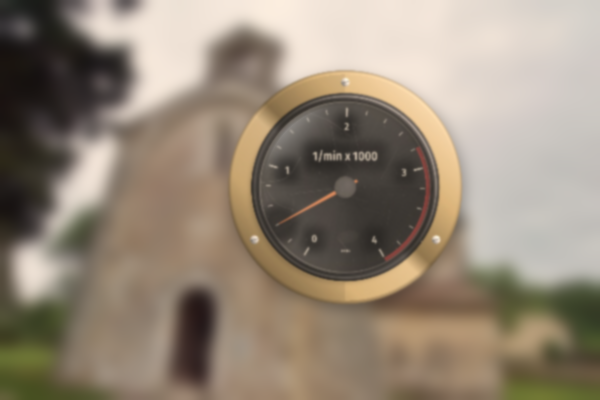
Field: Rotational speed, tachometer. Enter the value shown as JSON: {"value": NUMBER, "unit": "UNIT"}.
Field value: {"value": 400, "unit": "rpm"}
